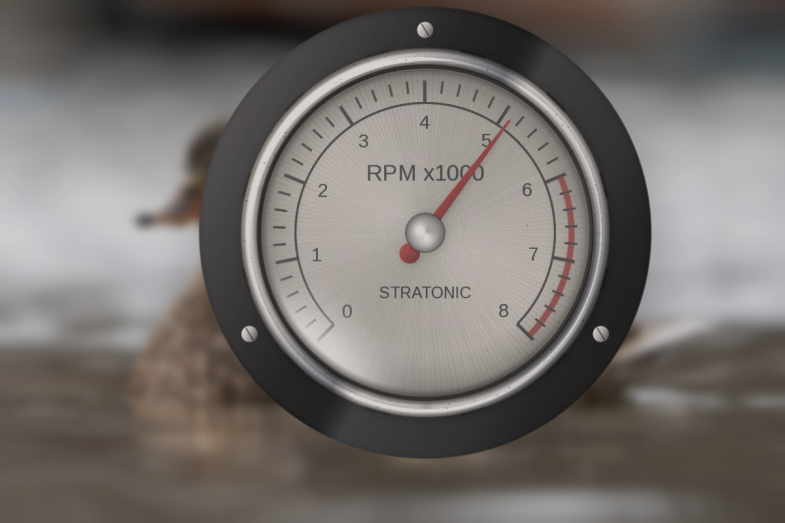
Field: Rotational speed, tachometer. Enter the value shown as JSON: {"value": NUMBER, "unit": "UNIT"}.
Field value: {"value": 5100, "unit": "rpm"}
